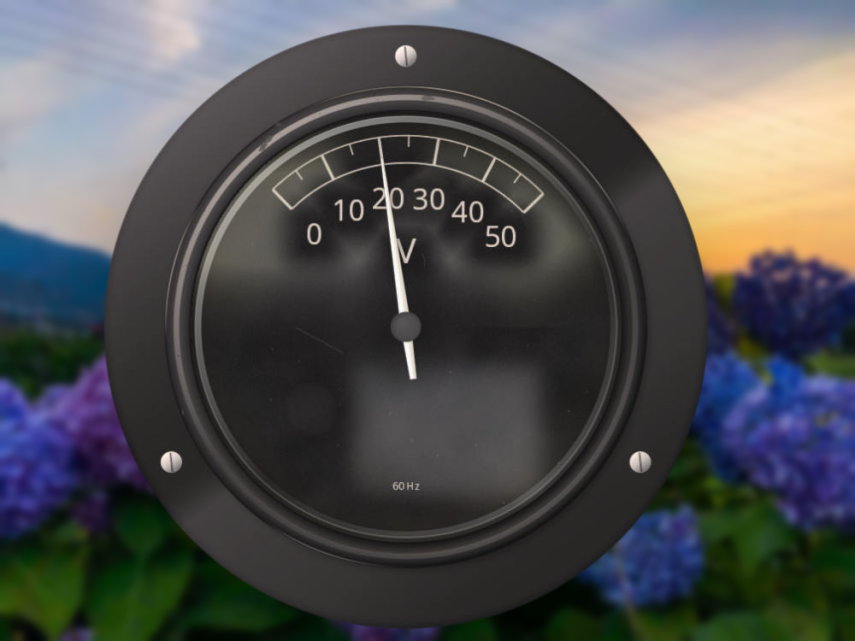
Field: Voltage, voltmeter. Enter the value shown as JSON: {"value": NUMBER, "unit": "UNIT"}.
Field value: {"value": 20, "unit": "V"}
